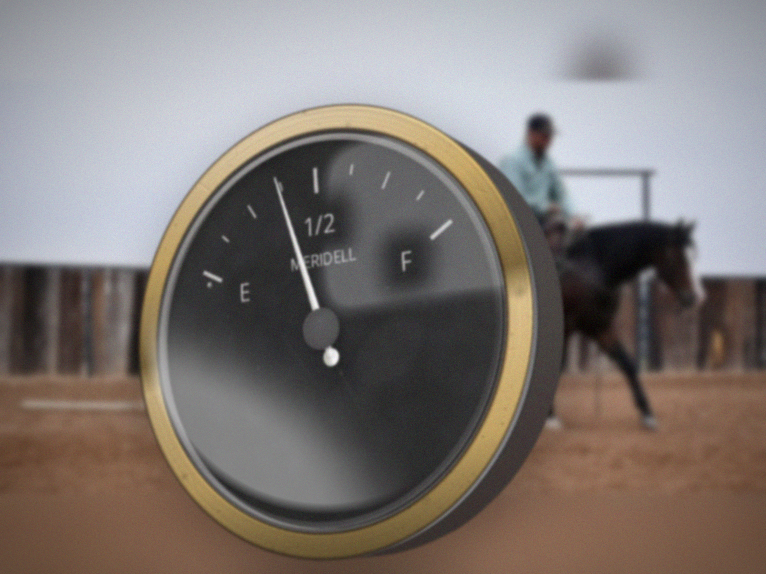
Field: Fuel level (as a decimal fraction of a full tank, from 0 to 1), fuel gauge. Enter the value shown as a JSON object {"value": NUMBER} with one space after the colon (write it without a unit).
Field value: {"value": 0.375}
